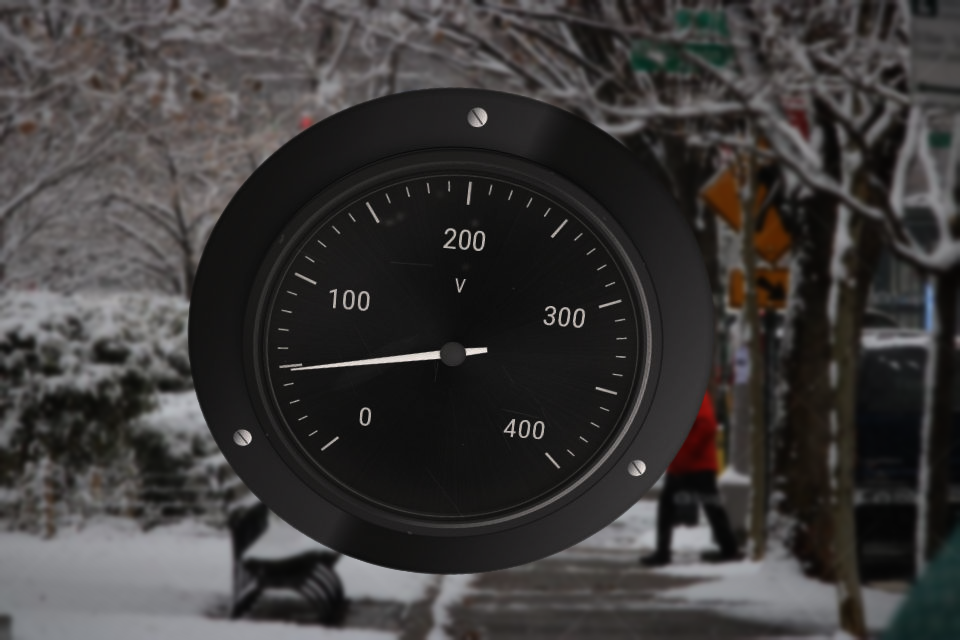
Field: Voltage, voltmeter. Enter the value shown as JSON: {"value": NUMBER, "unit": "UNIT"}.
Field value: {"value": 50, "unit": "V"}
